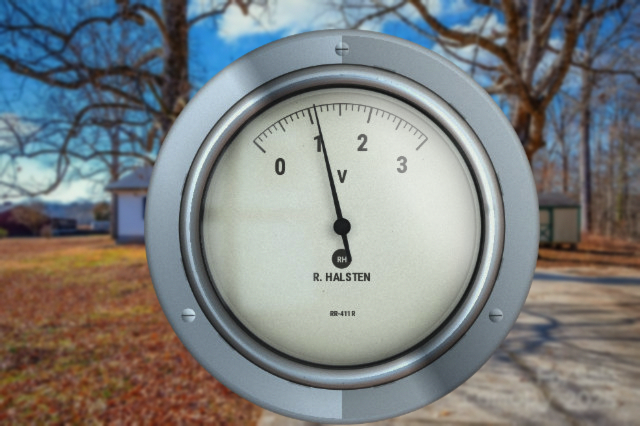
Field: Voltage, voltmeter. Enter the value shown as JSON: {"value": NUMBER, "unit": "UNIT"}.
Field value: {"value": 1.1, "unit": "V"}
